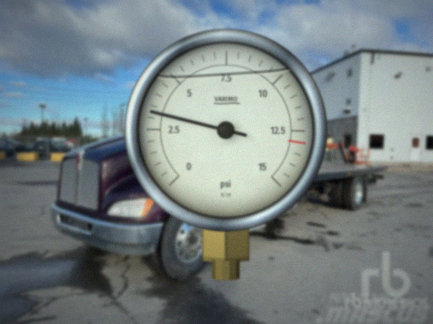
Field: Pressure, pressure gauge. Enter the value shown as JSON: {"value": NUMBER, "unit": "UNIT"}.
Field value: {"value": 3.25, "unit": "psi"}
